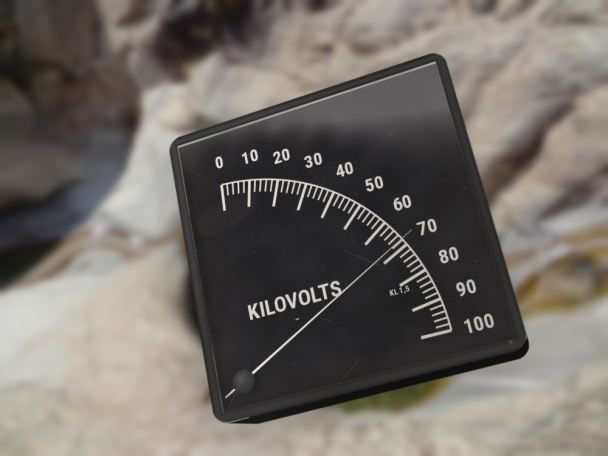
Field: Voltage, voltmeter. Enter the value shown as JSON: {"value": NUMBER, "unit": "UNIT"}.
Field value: {"value": 68, "unit": "kV"}
